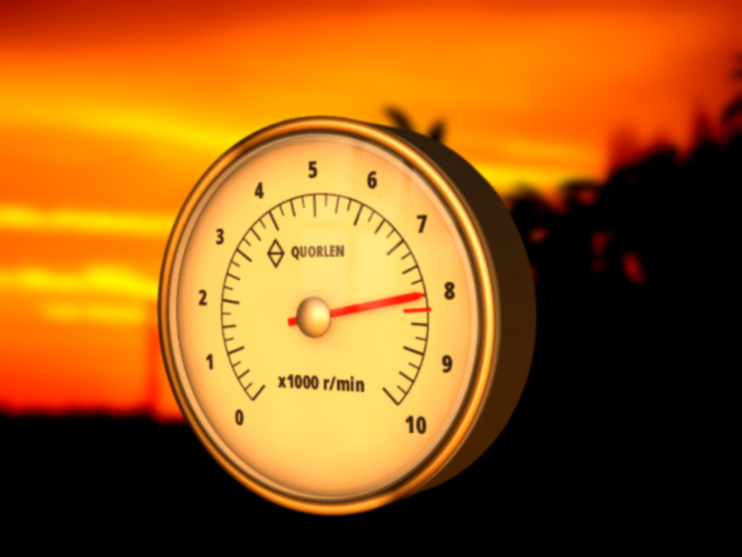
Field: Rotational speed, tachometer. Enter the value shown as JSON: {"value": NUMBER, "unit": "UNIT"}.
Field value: {"value": 8000, "unit": "rpm"}
